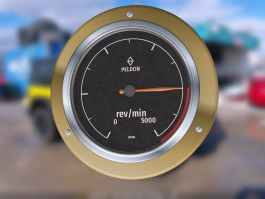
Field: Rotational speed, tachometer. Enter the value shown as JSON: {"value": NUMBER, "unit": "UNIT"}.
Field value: {"value": 4000, "unit": "rpm"}
